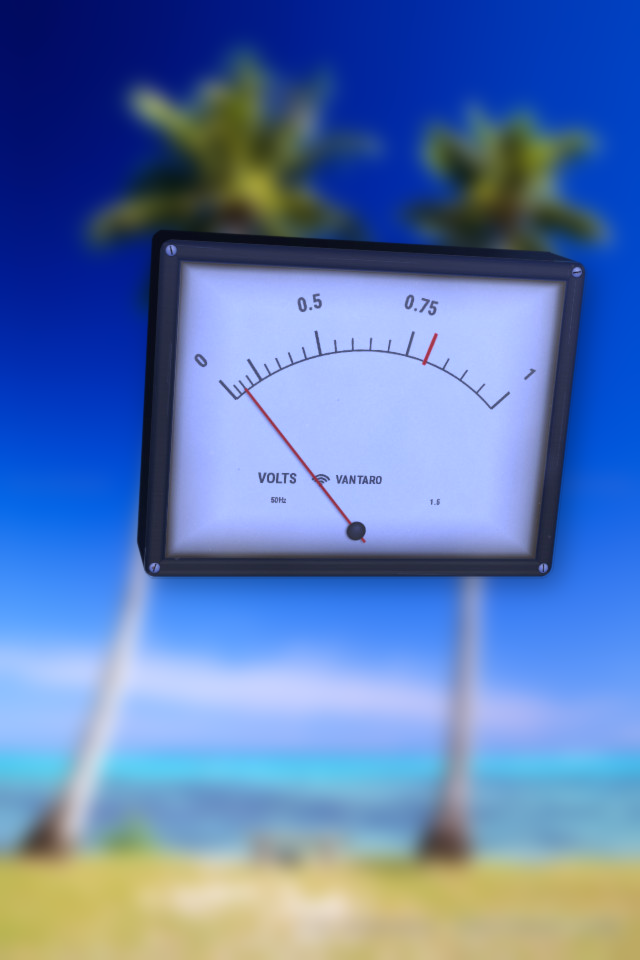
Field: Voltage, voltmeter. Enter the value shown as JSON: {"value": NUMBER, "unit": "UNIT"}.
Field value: {"value": 0.15, "unit": "V"}
